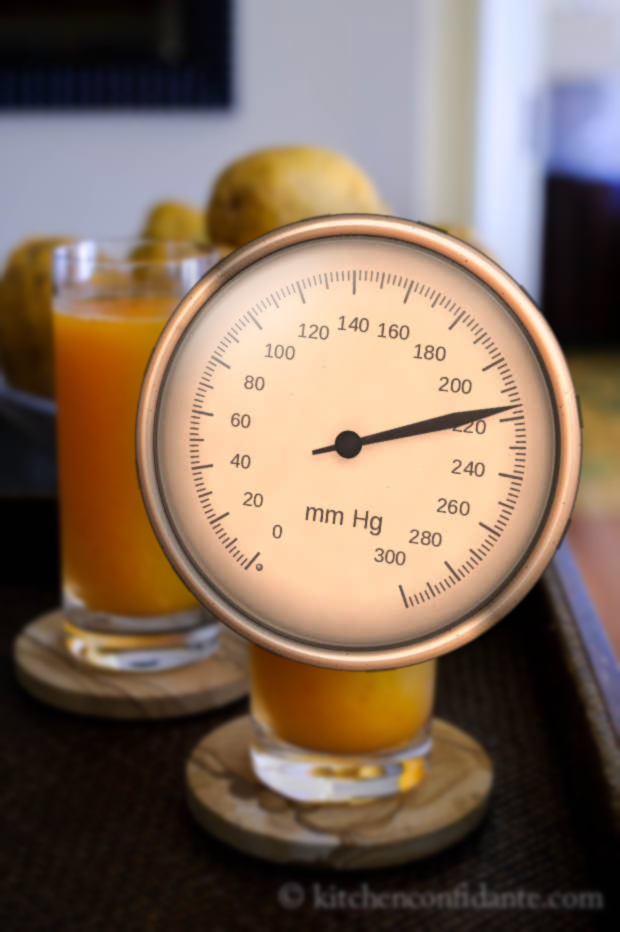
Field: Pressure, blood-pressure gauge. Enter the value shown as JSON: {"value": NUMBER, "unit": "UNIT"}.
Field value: {"value": 216, "unit": "mmHg"}
